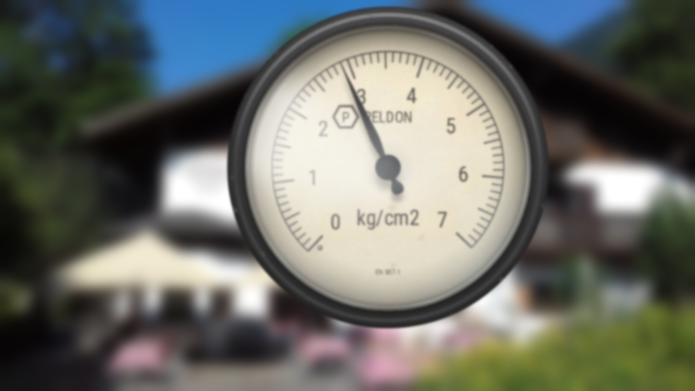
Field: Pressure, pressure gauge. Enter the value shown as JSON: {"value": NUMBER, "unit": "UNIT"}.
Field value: {"value": 2.9, "unit": "kg/cm²"}
